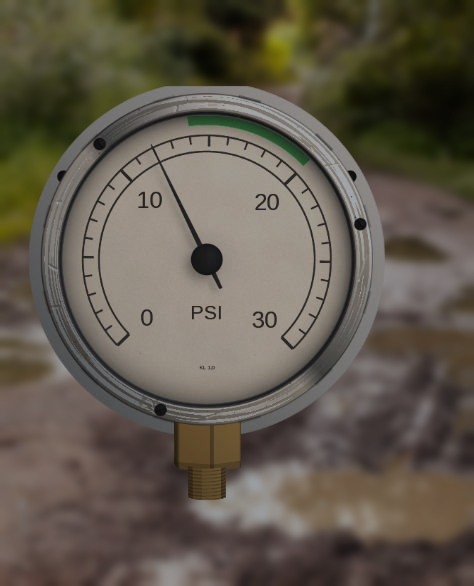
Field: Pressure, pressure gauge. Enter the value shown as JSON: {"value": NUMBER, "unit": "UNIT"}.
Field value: {"value": 12, "unit": "psi"}
